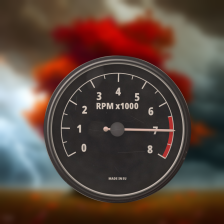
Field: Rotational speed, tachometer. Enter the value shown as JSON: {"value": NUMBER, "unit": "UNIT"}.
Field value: {"value": 7000, "unit": "rpm"}
